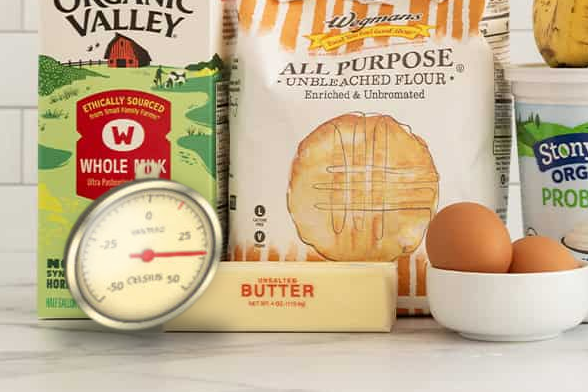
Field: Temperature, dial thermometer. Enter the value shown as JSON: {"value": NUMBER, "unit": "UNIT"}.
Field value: {"value": 35, "unit": "°C"}
